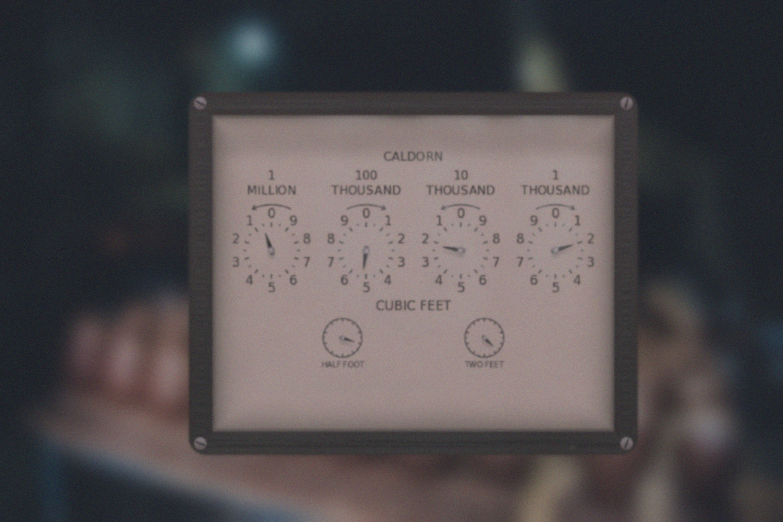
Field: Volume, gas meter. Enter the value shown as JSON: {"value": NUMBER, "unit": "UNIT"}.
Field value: {"value": 52200, "unit": "ft³"}
